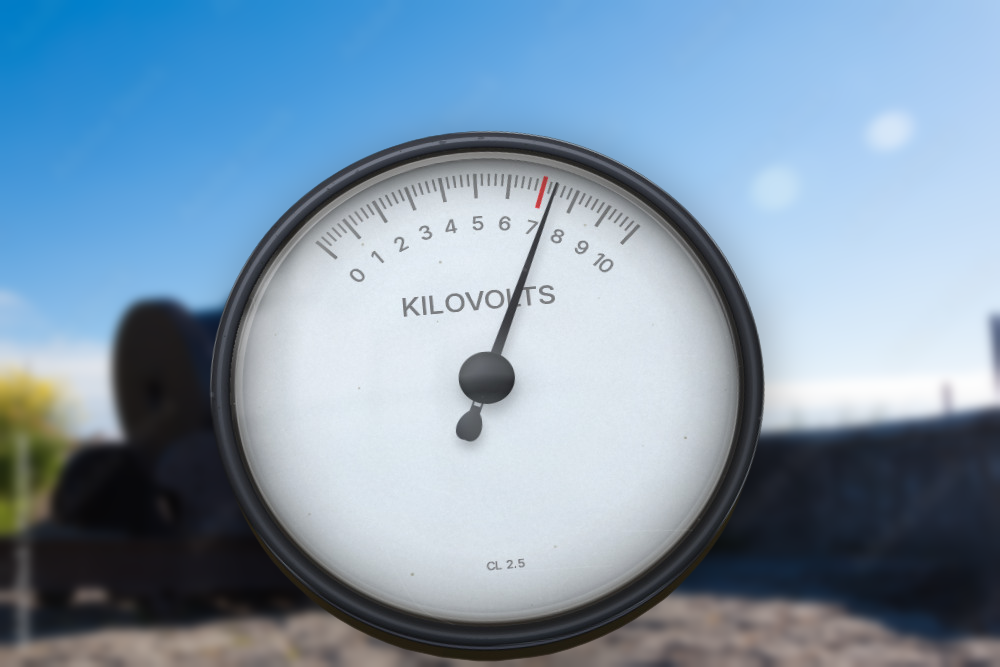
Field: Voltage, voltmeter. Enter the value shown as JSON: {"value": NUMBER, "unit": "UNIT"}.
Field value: {"value": 7.4, "unit": "kV"}
